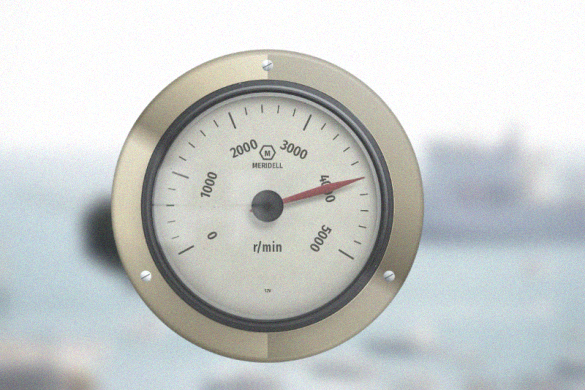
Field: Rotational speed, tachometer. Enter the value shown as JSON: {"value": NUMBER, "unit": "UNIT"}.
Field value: {"value": 4000, "unit": "rpm"}
